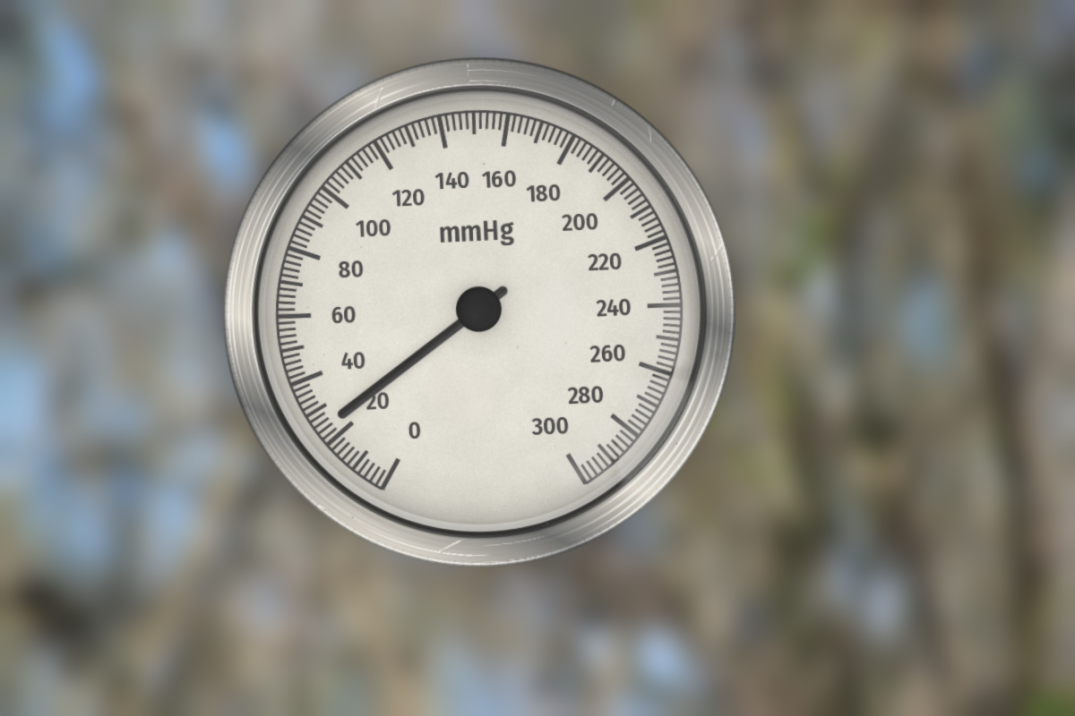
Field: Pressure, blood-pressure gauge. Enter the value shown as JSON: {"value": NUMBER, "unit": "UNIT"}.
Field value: {"value": 24, "unit": "mmHg"}
